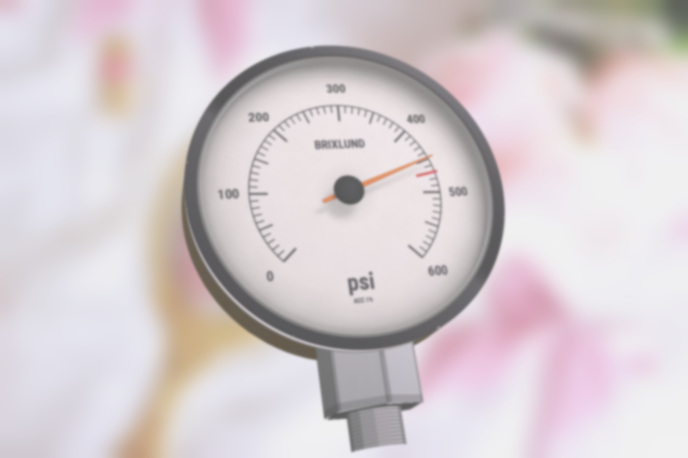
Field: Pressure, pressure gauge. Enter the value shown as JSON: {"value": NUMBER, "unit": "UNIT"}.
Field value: {"value": 450, "unit": "psi"}
